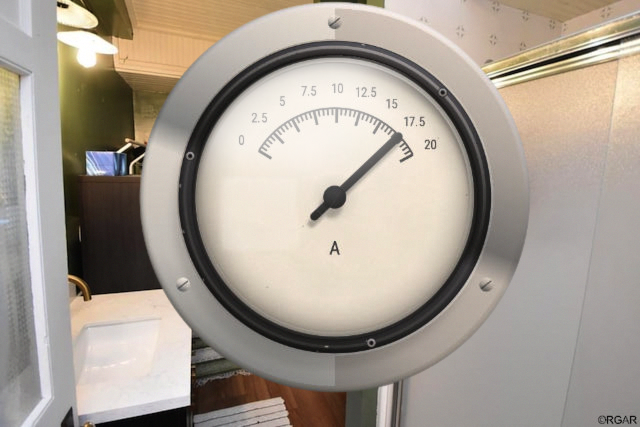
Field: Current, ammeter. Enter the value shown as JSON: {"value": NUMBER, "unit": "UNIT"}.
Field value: {"value": 17.5, "unit": "A"}
